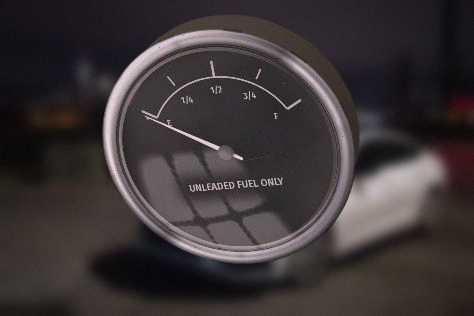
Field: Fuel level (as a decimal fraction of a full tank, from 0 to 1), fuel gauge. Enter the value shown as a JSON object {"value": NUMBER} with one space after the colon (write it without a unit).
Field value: {"value": 0}
